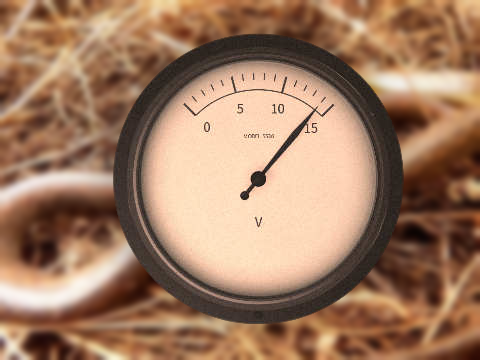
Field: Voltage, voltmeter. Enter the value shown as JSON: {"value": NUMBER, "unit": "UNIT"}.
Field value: {"value": 14, "unit": "V"}
